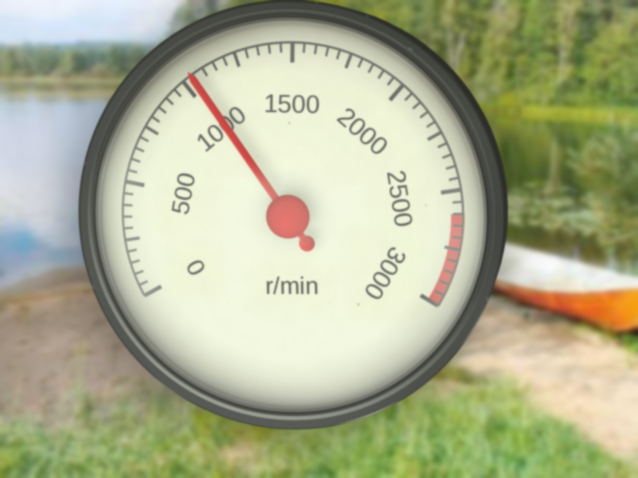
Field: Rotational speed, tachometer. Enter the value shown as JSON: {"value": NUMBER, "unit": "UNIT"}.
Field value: {"value": 1050, "unit": "rpm"}
